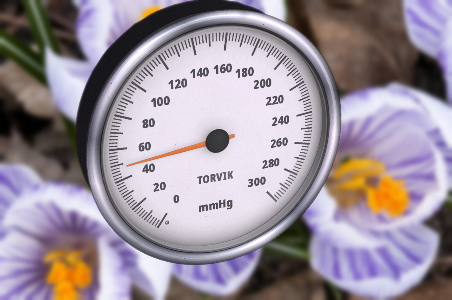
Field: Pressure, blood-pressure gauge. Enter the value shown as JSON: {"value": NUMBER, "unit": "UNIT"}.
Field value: {"value": 50, "unit": "mmHg"}
